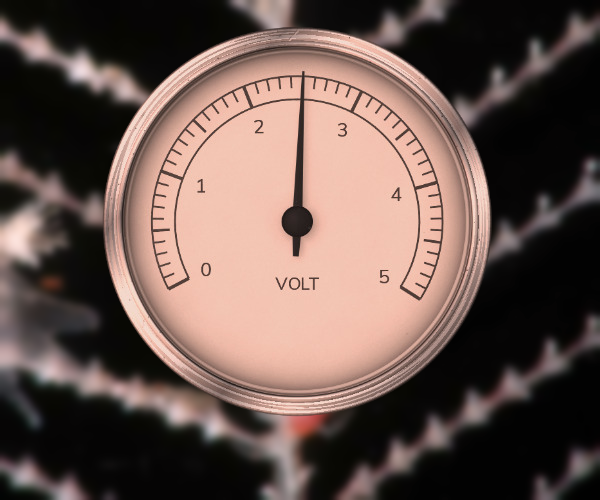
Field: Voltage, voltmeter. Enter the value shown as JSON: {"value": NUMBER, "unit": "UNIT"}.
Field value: {"value": 2.5, "unit": "V"}
